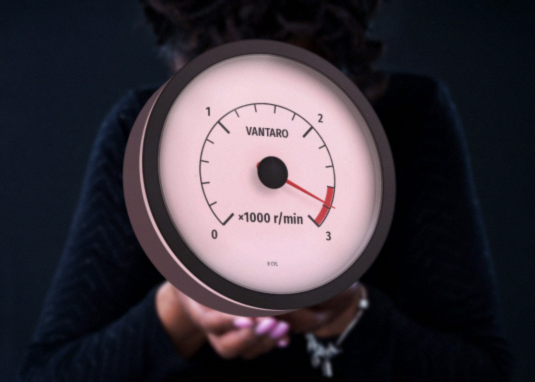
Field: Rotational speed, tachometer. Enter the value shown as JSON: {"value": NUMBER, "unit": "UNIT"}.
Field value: {"value": 2800, "unit": "rpm"}
